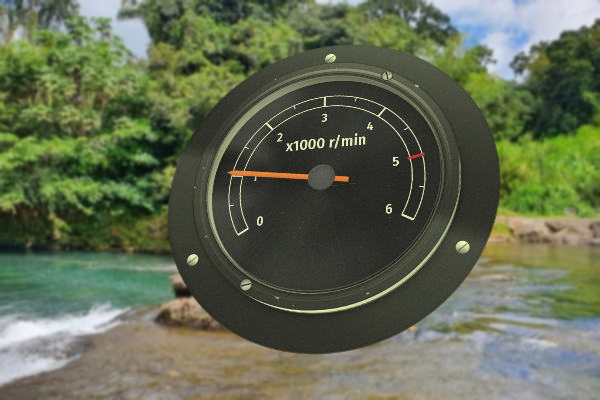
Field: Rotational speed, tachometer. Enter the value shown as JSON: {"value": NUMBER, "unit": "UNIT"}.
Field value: {"value": 1000, "unit": "rpm"}
